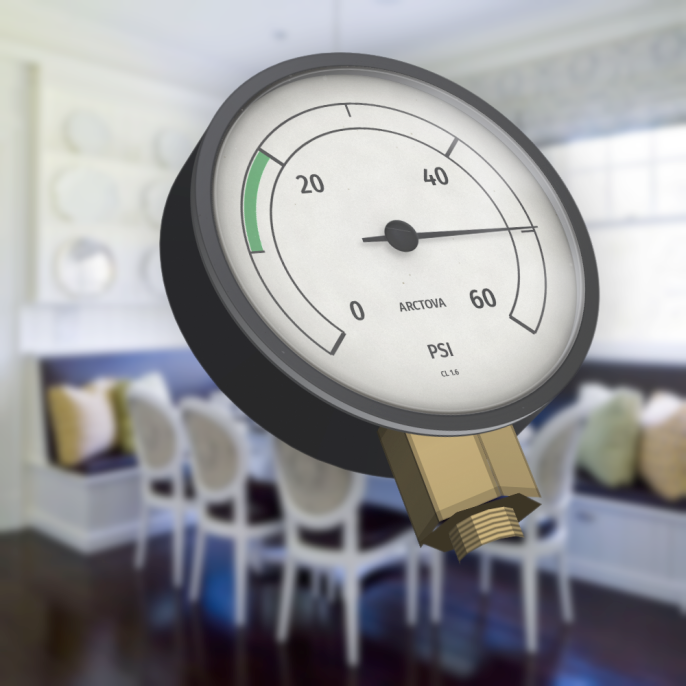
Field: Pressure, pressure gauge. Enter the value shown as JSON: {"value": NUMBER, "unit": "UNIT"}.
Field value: {"value": 50, "unit": "psi"}
